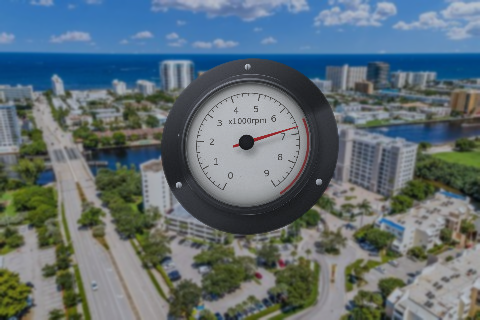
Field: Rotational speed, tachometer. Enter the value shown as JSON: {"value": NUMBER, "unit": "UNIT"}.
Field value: {"value": 6800, "unit": "rpm"}
